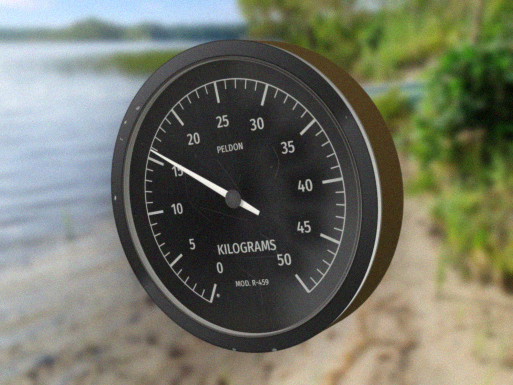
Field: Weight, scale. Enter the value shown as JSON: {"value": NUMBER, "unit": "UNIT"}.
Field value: {"value": 16, "unit": "kg"}
